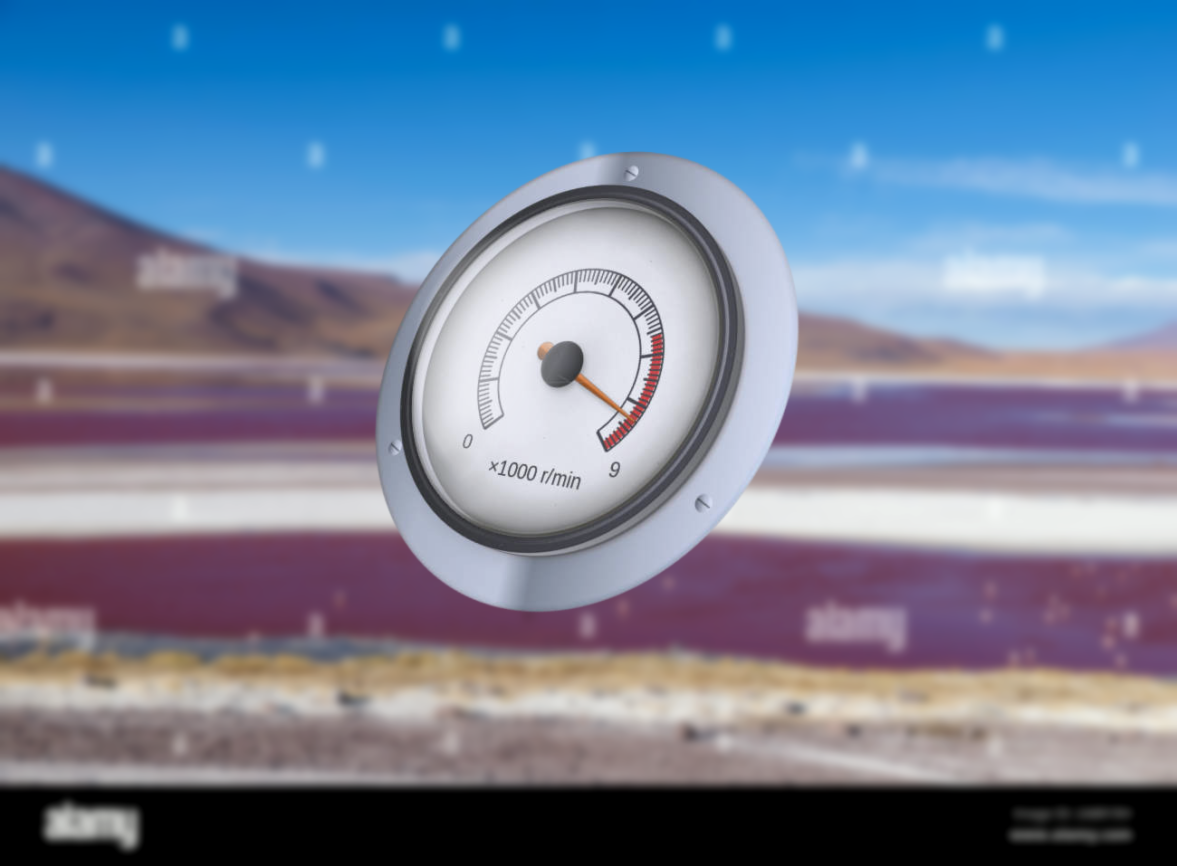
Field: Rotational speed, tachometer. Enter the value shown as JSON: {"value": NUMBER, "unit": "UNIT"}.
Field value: {"value": 8300, "unit": "rpm"}
